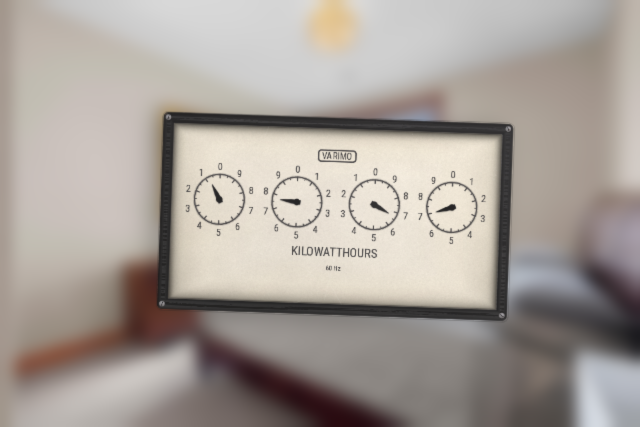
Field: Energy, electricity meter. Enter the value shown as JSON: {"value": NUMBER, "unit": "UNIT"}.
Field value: {"value": 767, "unit": "kWh"}
